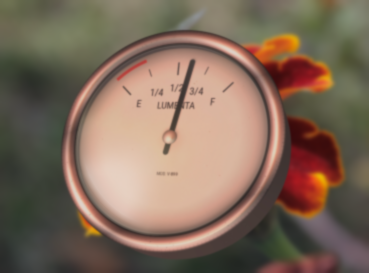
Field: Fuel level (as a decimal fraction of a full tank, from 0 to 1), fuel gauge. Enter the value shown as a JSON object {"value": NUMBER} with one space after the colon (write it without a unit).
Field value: {"value": 0.625}
